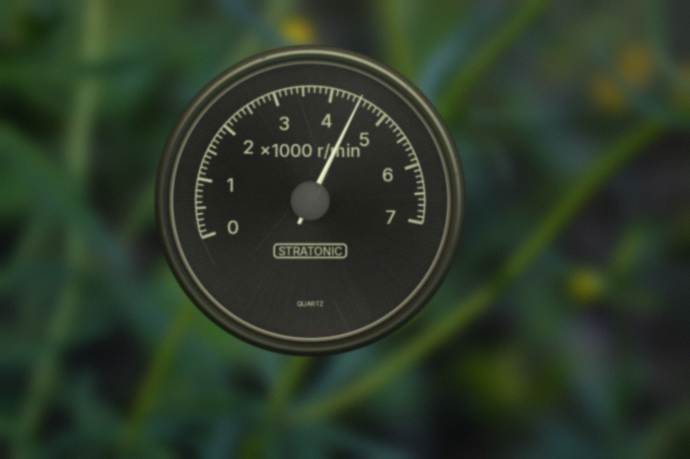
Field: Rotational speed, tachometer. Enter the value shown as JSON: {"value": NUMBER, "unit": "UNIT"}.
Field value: {"value": 4500, "unit": "rpm"}
